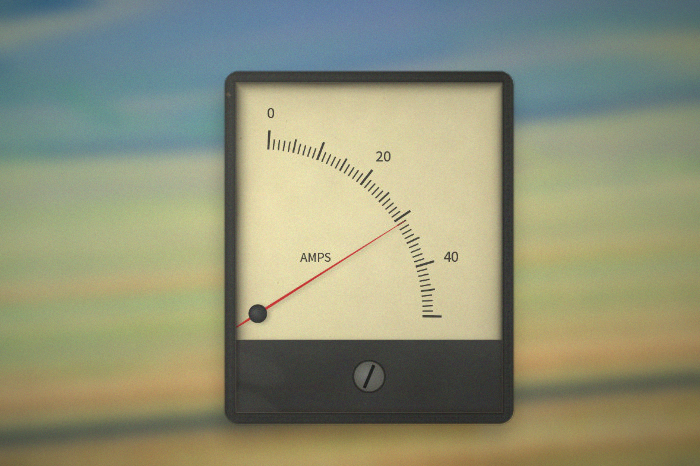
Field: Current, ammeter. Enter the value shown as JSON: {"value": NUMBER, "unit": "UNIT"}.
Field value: {"value": 31, "unit": "A"}
